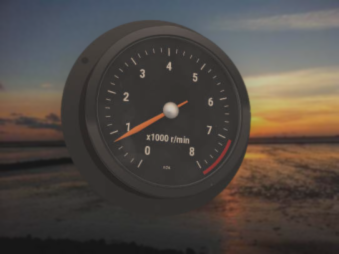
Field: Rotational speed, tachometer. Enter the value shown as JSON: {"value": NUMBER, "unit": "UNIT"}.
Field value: {"value": 800, "unit": "rpm"}
